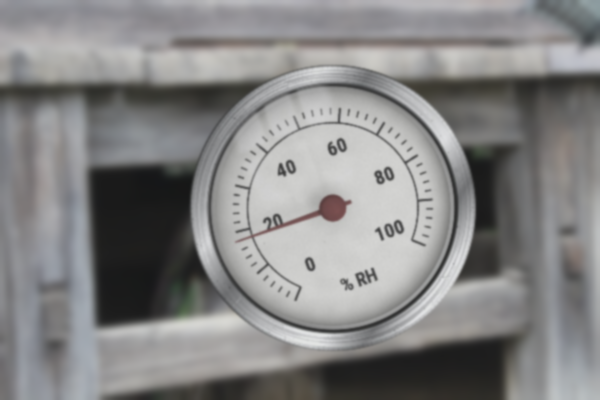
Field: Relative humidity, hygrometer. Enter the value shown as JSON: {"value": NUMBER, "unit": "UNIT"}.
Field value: {"value": 18, "unit": "%"}
